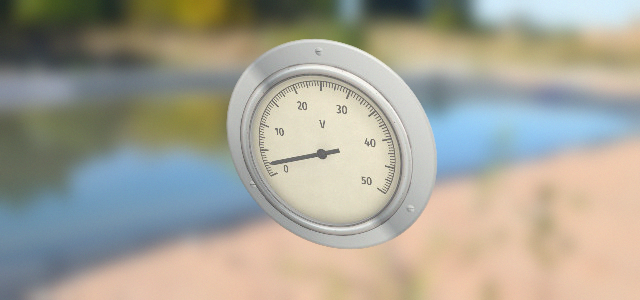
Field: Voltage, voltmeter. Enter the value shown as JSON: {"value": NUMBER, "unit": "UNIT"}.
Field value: {"value": 2.5, "unit": "V"}
